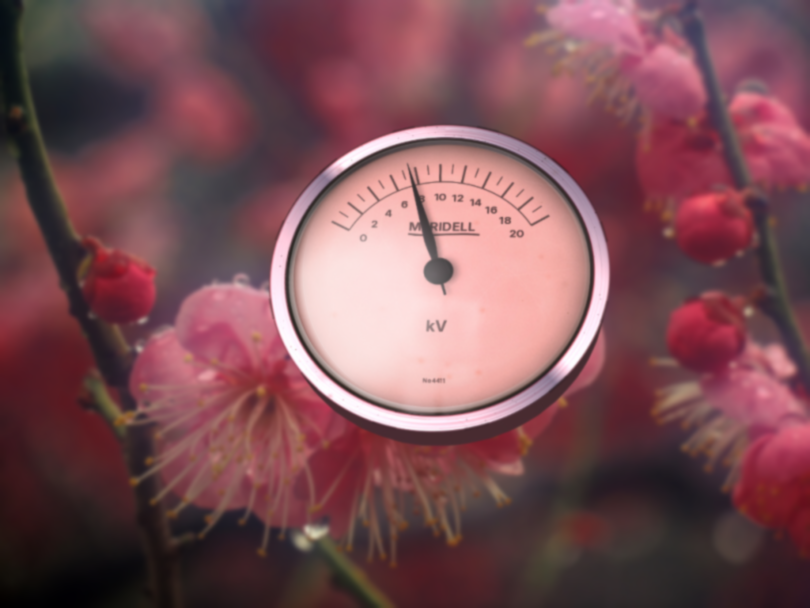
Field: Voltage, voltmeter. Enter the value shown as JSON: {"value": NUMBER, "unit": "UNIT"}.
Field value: {"value": 7.5, "unit": "kV"}
